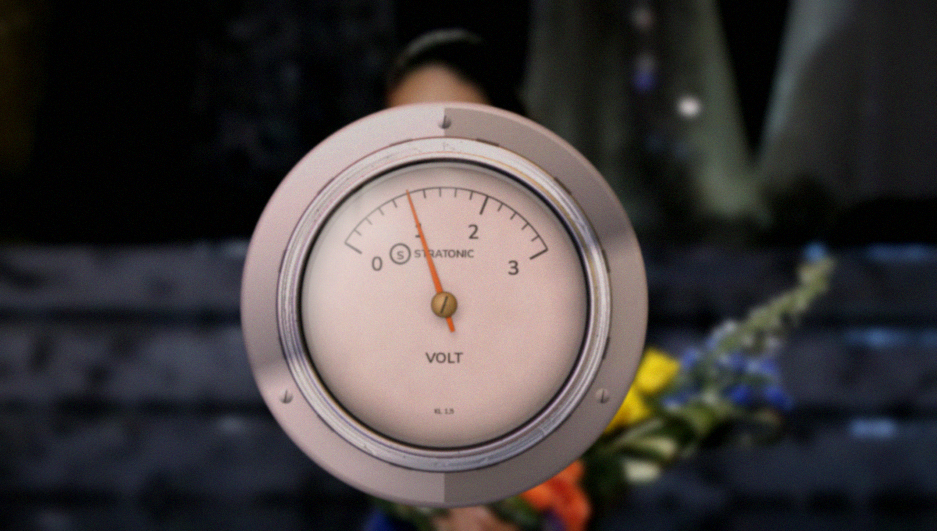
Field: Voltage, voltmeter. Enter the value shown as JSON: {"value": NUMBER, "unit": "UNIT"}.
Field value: {"value": 1, "unit": "V"}
